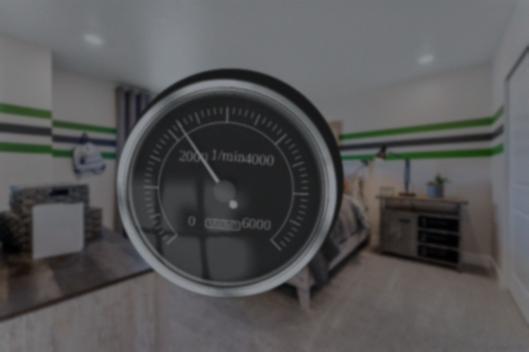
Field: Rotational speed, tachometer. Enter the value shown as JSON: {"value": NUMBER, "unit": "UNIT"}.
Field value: {"value": 2200, "unit": "rpm"}
